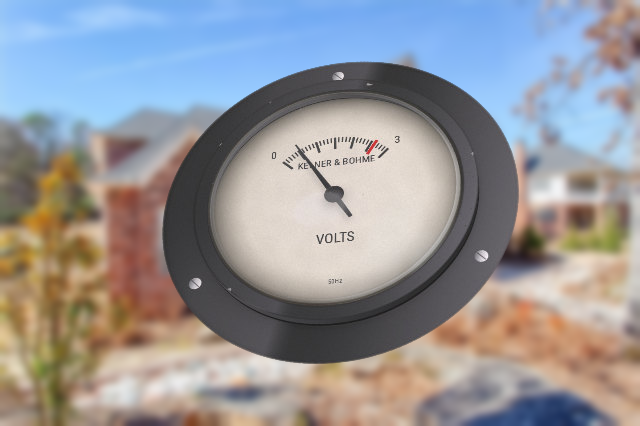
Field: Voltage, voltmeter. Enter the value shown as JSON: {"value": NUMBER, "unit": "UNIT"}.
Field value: {"value": 0.5, "unit": "V"}
